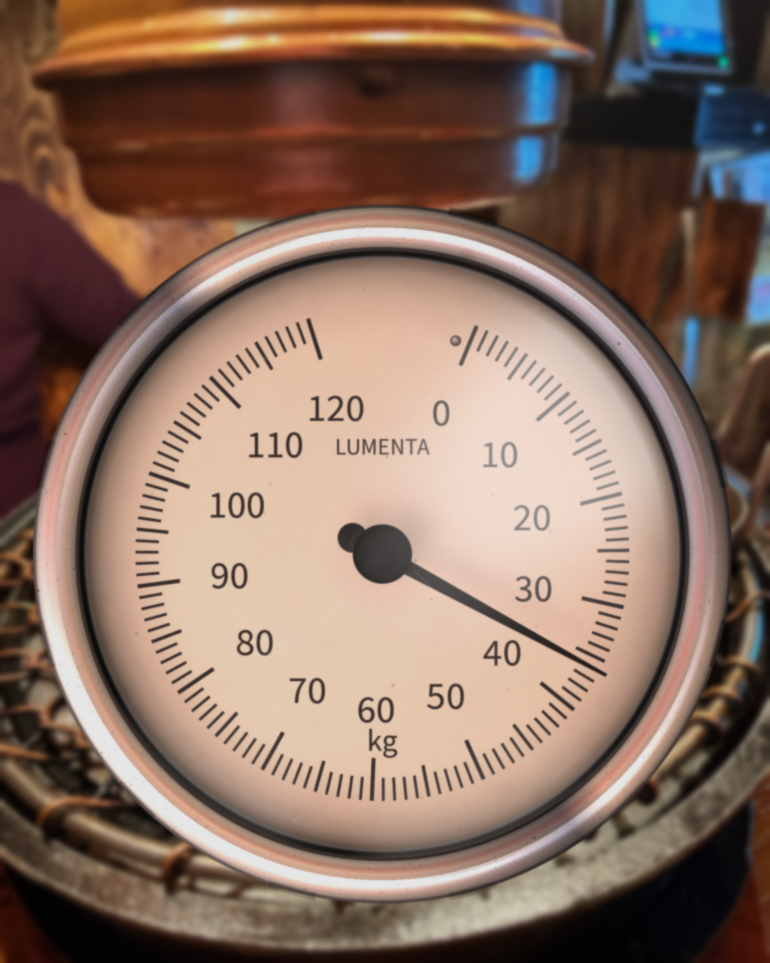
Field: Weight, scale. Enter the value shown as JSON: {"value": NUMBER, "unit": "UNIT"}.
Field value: {"value": 36, "unit": "kg"}
